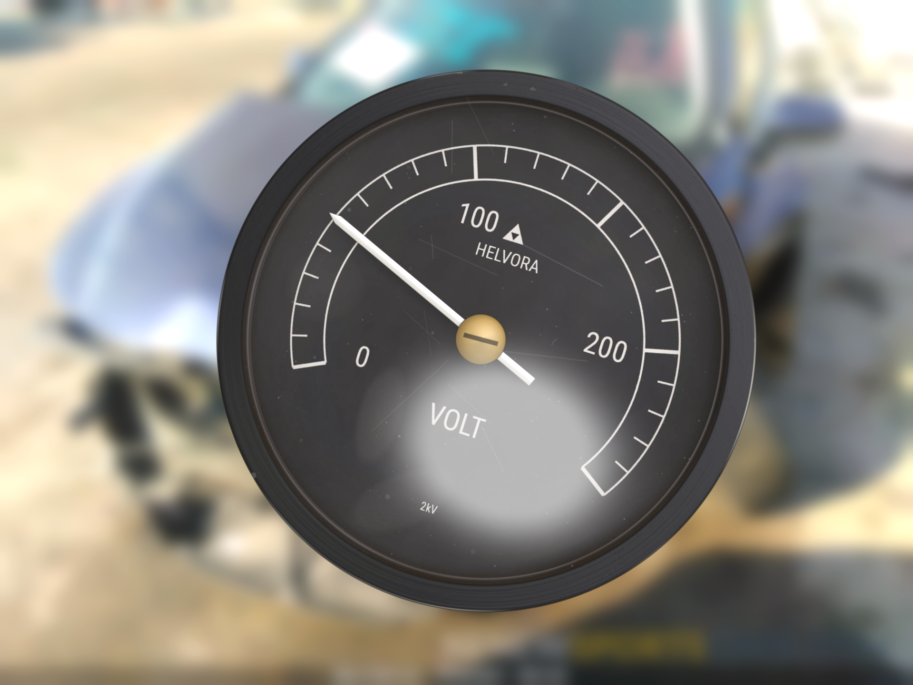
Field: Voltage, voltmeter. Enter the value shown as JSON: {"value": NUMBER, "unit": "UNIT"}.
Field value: {"value": 50, "unit": "V"}
